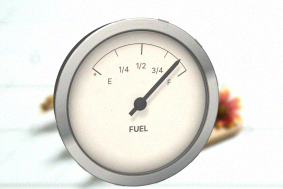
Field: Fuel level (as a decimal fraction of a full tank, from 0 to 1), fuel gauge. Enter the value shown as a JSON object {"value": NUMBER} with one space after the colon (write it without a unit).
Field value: {"value": 0.875}
